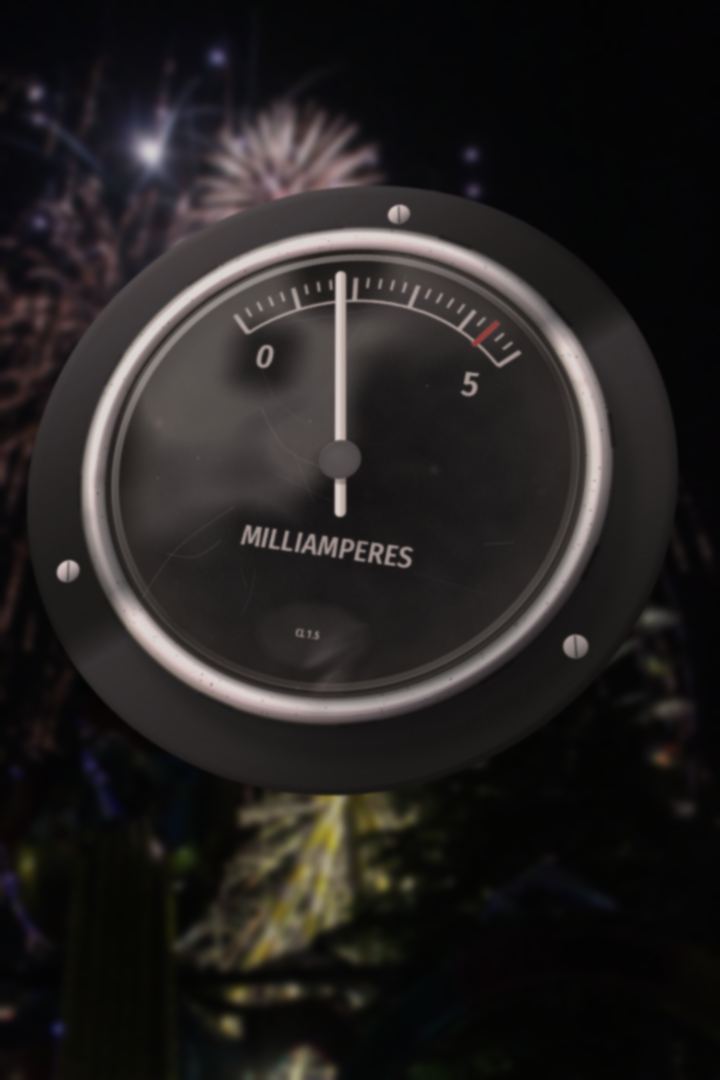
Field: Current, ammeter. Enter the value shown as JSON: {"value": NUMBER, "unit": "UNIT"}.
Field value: {"value": 1.8, "unit": "mA"}
